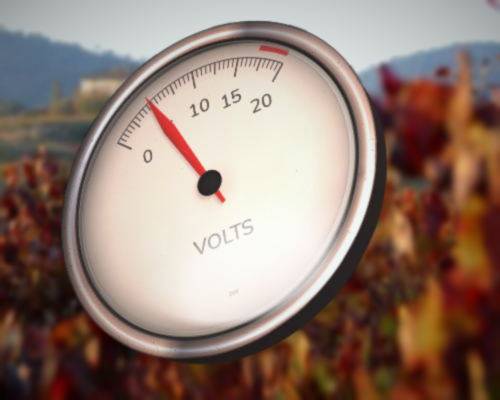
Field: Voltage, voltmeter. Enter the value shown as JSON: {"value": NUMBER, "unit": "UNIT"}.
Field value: {"value": 5, "unit": "V"}
